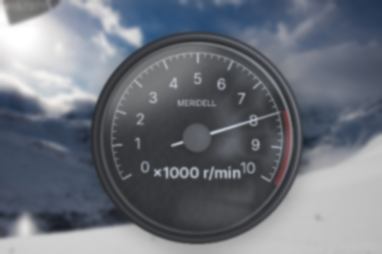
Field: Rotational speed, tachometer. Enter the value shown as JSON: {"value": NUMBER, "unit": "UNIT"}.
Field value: {"value": 8000, "unit": "rpm"}
